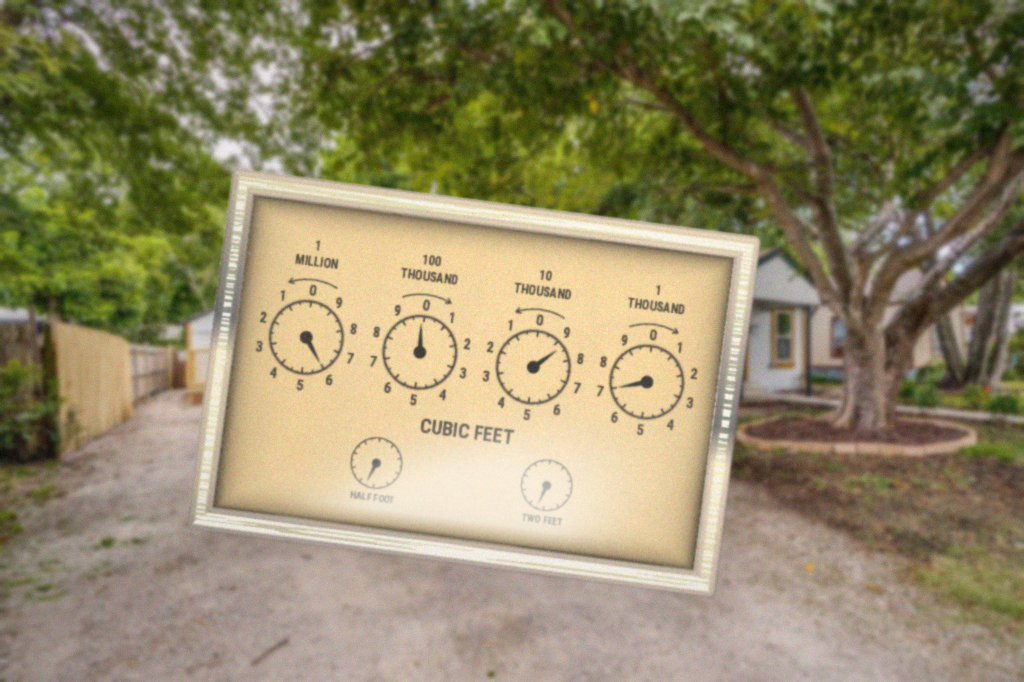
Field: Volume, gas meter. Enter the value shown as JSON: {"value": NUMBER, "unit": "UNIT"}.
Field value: {"value": 598700, "unit": "ft³"}
